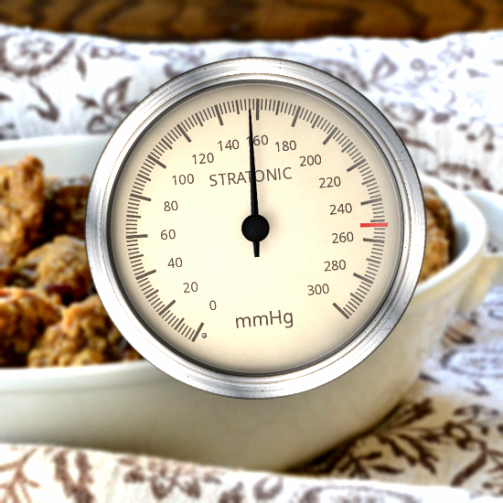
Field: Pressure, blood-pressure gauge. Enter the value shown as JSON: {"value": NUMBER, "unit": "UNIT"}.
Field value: {"value": 156, "unit": "mmHg"}
